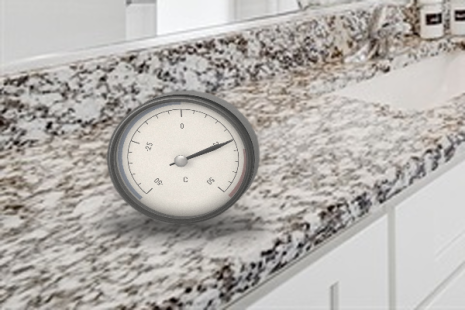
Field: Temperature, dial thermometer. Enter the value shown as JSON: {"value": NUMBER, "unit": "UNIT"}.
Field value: {"value": 25, "unit": "°C"}
